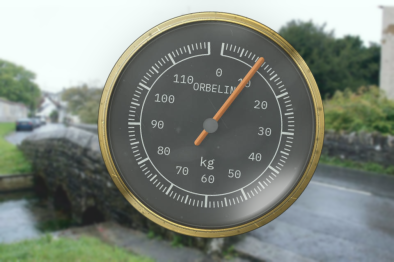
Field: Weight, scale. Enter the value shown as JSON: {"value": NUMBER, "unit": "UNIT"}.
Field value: {"value": 10, "unit": "kg"}
